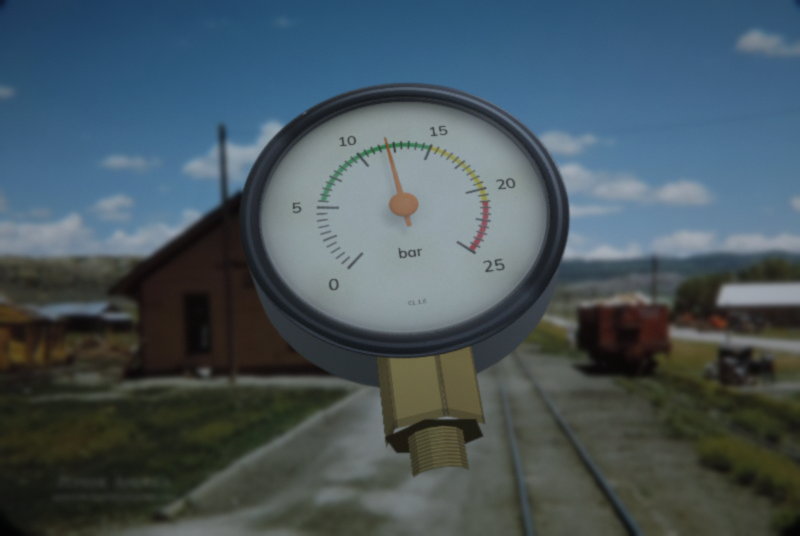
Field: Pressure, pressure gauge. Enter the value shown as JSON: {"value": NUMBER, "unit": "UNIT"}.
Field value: {"value": 12, "unit": "bar"}
